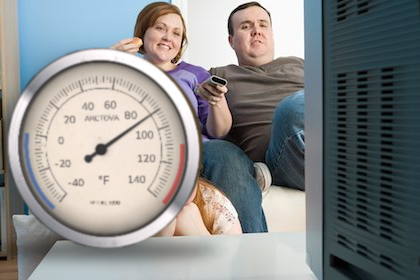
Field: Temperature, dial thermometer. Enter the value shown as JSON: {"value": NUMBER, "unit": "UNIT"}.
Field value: {"value": 90, "unit": "°F"}
